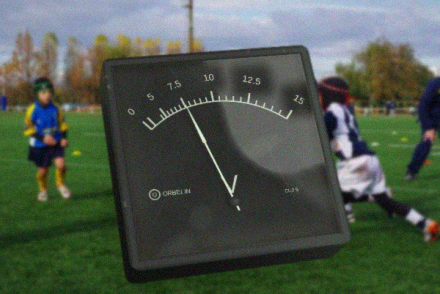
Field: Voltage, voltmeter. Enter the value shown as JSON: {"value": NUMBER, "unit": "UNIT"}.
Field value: {"value": 7.5, "unit": "V"}
